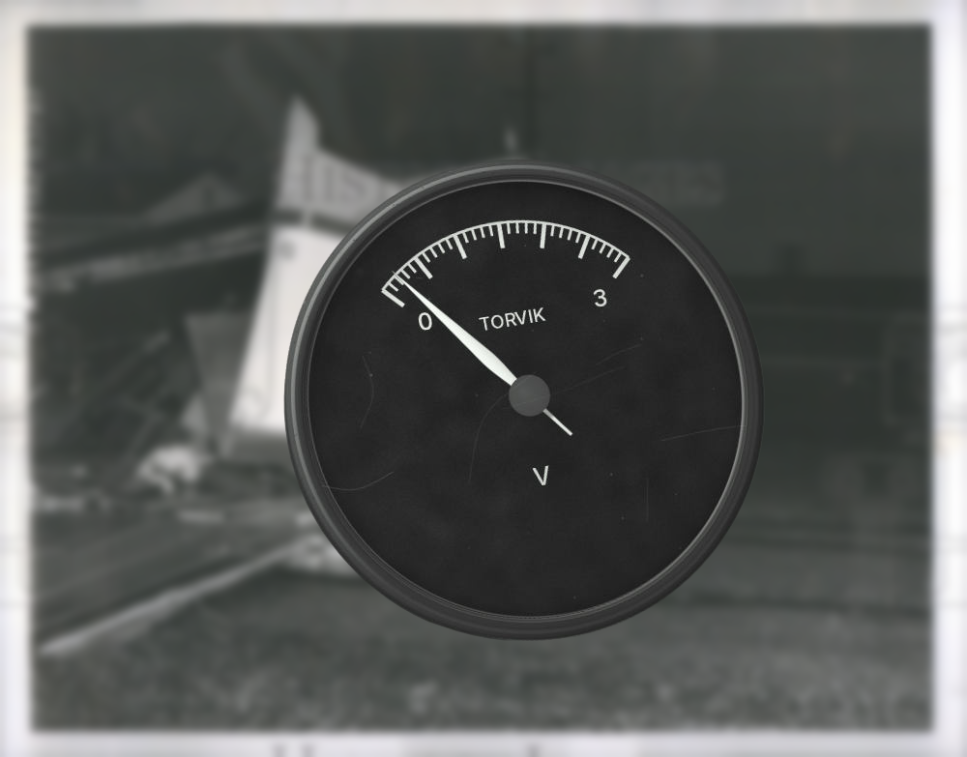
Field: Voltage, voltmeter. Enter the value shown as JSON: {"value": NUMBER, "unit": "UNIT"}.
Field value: {"value": 0.2, "unit": "V"}
